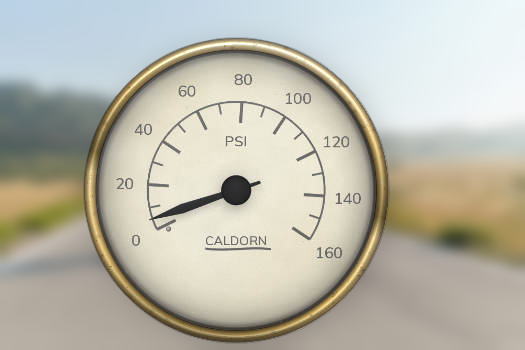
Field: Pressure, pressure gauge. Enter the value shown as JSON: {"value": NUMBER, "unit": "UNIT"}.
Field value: {"value": 5, "unit": "psi"}
